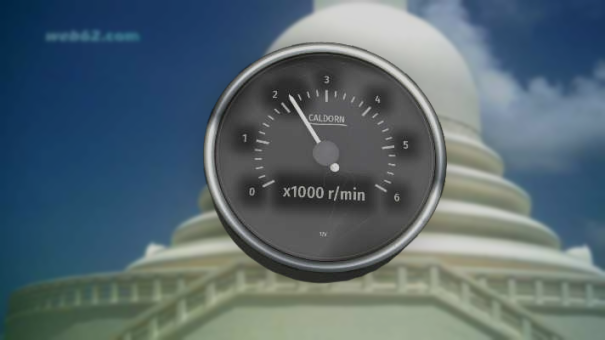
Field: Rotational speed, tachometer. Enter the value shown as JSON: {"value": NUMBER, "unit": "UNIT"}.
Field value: {"value": 2200, "unit": "rpm"}
